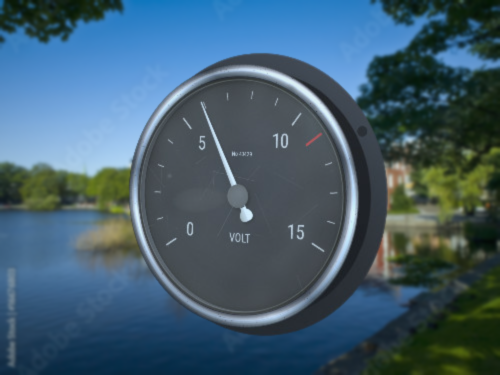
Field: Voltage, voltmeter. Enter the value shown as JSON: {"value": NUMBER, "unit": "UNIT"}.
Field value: {"value": 6, "unit": "V"}
